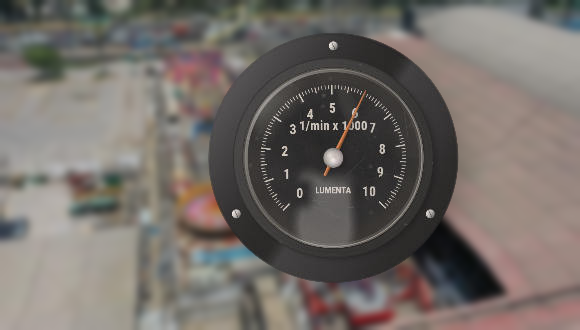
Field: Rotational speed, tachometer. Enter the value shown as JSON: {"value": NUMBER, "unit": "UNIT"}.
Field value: {"value": 6000, "unit": "rpm"}
